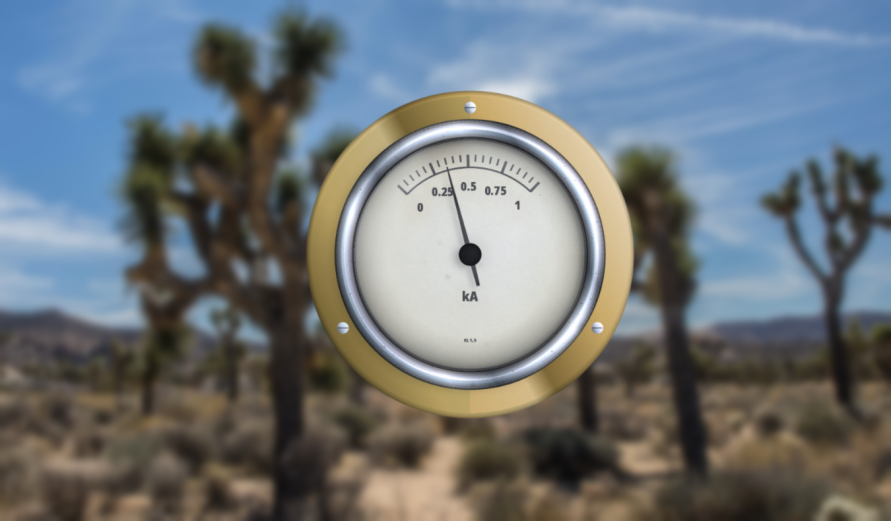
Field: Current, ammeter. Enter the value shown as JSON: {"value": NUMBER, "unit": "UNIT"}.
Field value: {"value": 0.35, "unit": "kA"}
